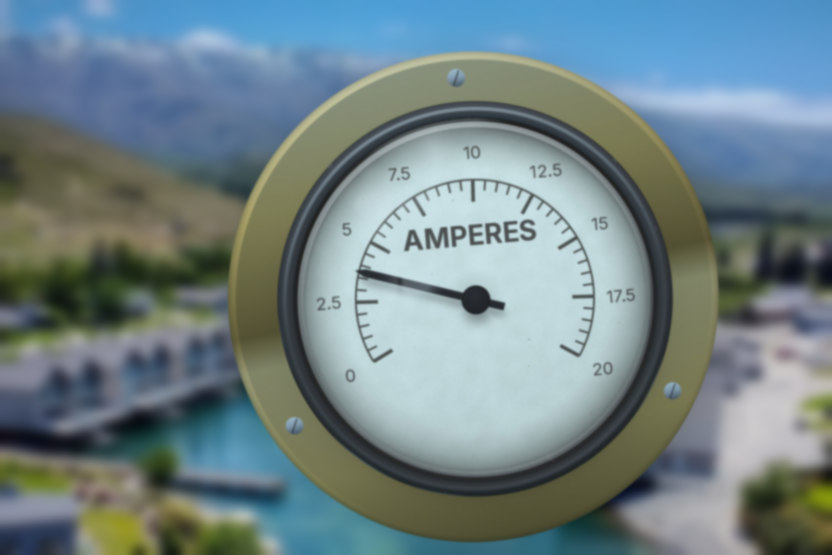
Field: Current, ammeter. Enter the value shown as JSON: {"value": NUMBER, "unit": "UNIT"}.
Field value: {"value": 3.75, "unit": "A"}
